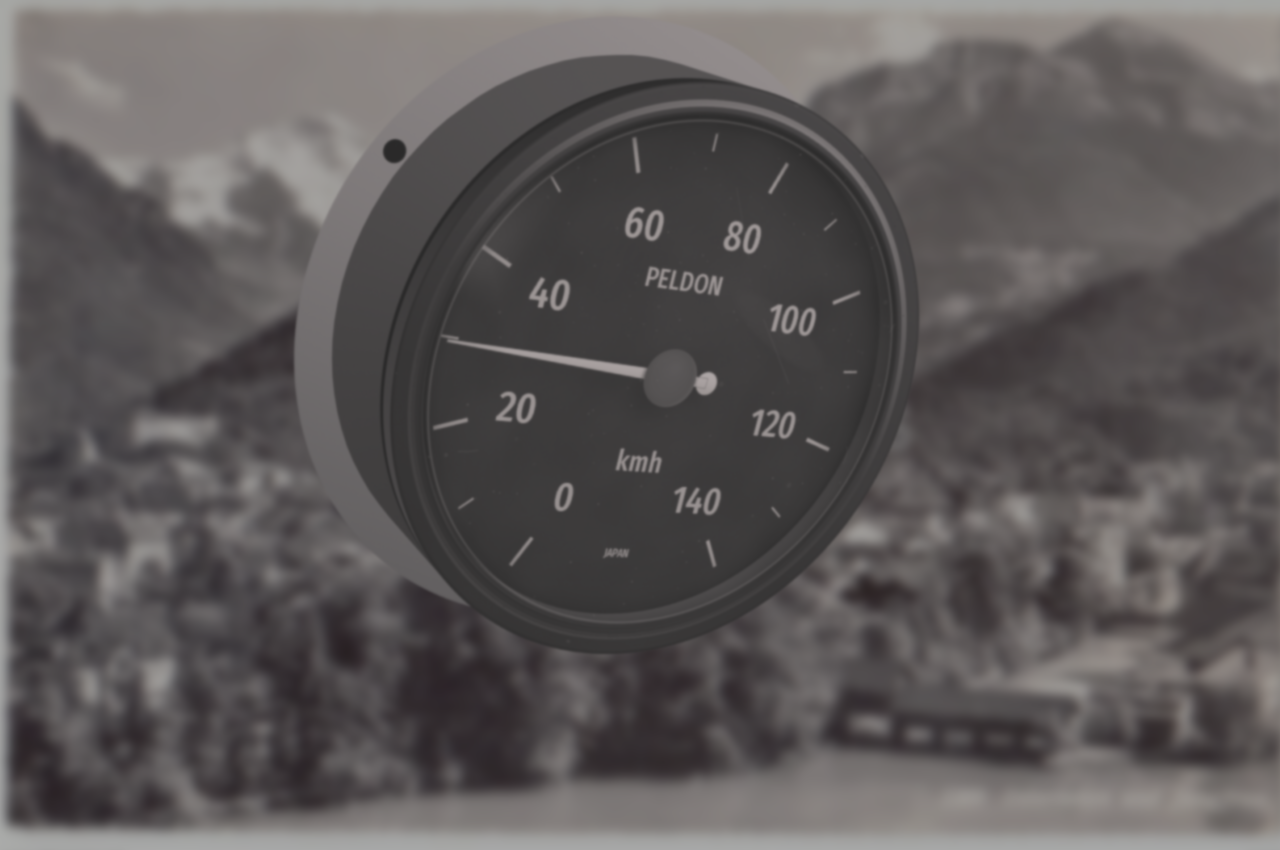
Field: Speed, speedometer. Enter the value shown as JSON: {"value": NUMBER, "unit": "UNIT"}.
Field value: {"value": 30, "unit": "km/h"}
